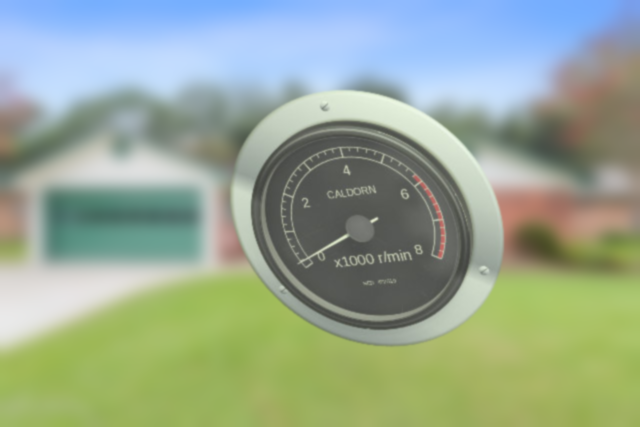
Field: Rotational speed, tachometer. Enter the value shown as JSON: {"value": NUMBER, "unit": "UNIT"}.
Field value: {"value": 200, "unit": "rpm"}
